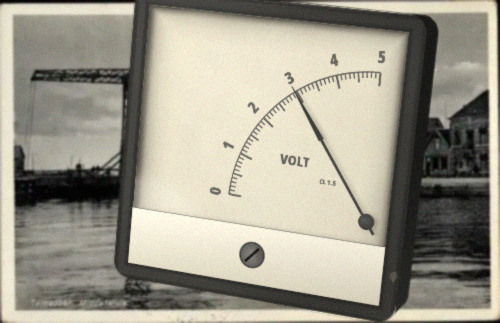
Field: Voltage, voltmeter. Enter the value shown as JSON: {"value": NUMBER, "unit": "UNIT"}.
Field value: {"value": 3, "unit": "V"}
